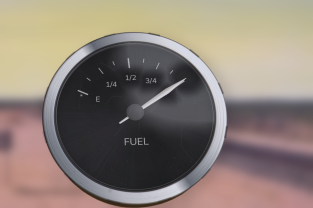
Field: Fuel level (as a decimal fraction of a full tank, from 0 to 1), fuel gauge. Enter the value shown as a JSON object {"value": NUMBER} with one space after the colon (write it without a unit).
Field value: {"value": 1}
